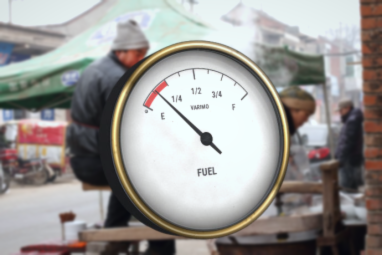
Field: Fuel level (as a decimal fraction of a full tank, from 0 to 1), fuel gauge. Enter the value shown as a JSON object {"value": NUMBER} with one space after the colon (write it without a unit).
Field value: {"value": 0.125}
